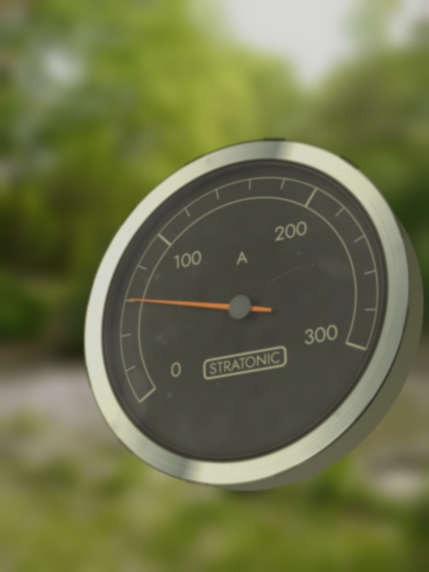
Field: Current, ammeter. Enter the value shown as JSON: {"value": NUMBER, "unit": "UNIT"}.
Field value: {"value": 60, "unit": "A"}
